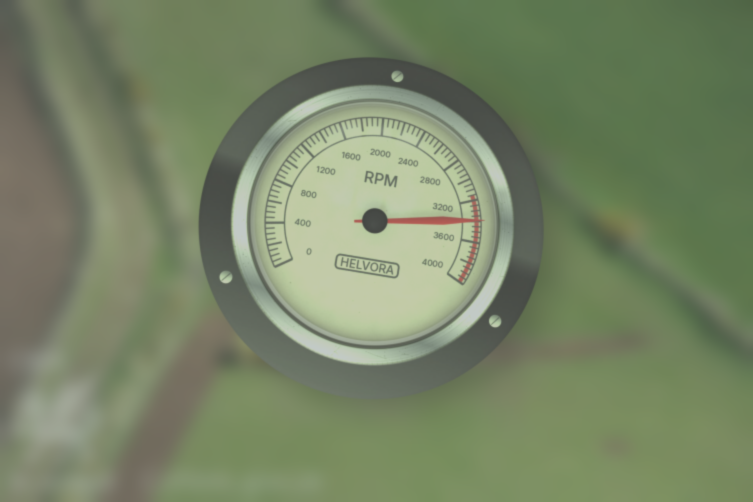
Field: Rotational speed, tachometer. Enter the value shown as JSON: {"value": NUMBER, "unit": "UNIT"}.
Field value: {"value": 3400, "unit": "rpm"}
